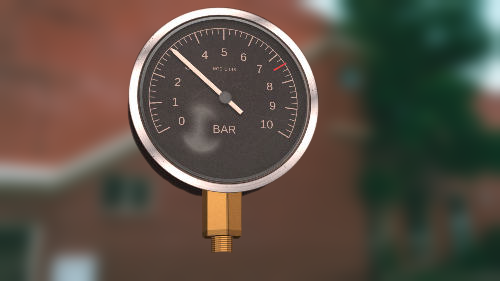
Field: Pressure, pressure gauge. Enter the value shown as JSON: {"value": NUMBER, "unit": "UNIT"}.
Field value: {"value": 3, "unit": "bar"}
